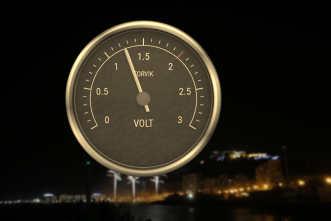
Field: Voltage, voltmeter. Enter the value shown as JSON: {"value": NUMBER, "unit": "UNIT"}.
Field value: {"value": 1.25, "unit": "V"}
